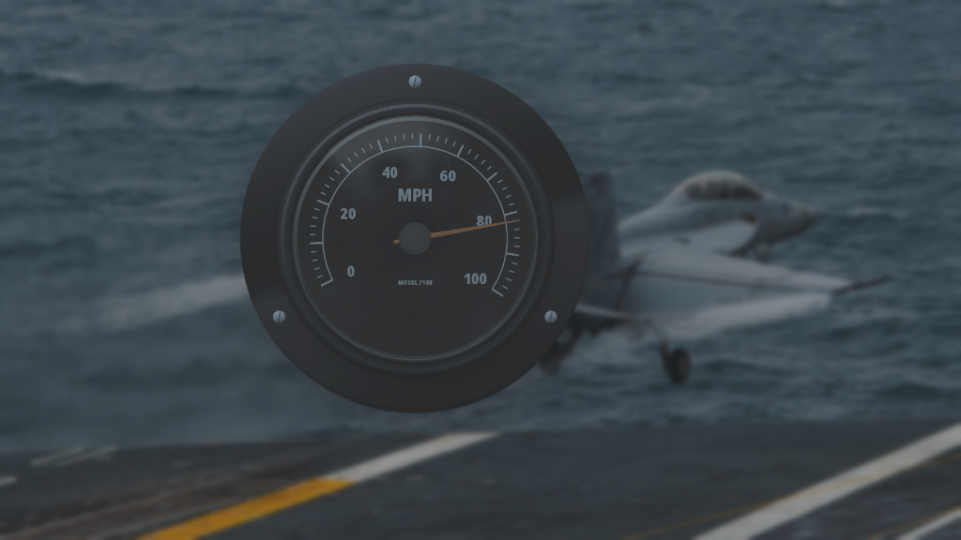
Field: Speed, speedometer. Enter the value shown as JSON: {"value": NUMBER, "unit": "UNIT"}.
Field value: {"value": 82, "unit": "mph"}
